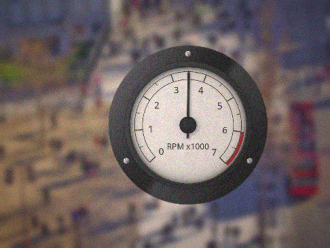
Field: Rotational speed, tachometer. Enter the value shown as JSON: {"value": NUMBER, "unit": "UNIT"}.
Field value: {"value": 3500, "unit": "rpm"}
